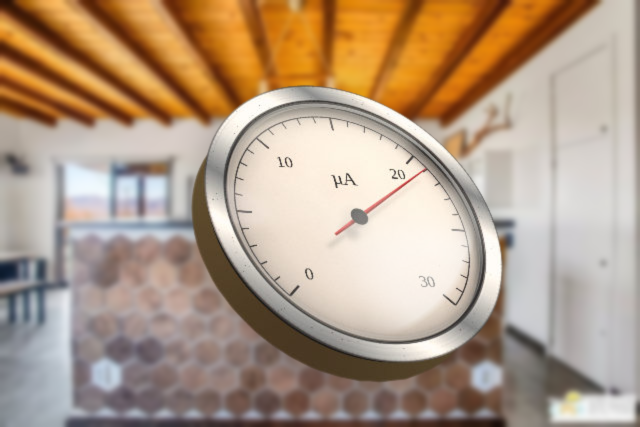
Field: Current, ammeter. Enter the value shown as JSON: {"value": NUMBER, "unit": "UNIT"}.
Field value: {"value": 21, "unit": "µA"}
